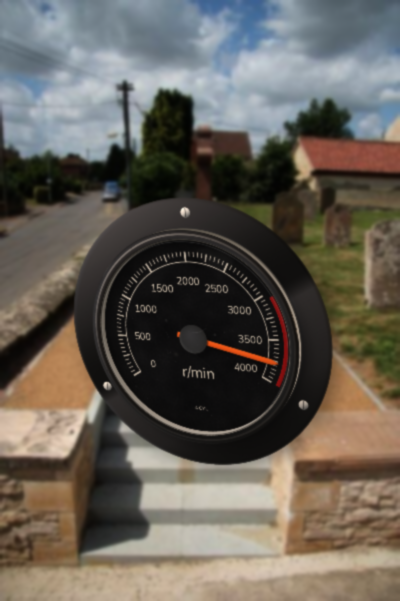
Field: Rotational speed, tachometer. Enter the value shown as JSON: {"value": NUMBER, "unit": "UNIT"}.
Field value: {"value": 3750, "unit": "rpm"}
